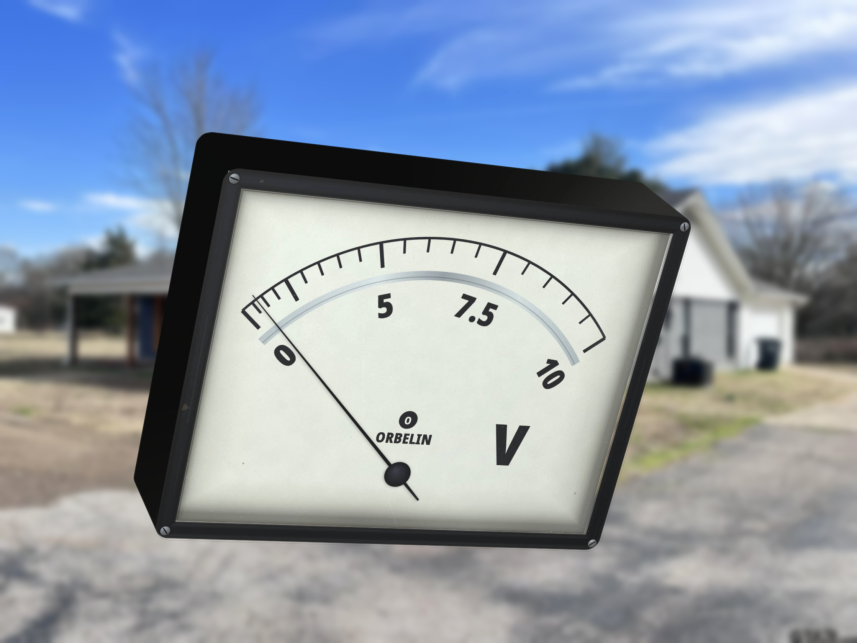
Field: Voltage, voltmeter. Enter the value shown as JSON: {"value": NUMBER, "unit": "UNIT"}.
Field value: {"value": 1.25, "unit": "V"}
